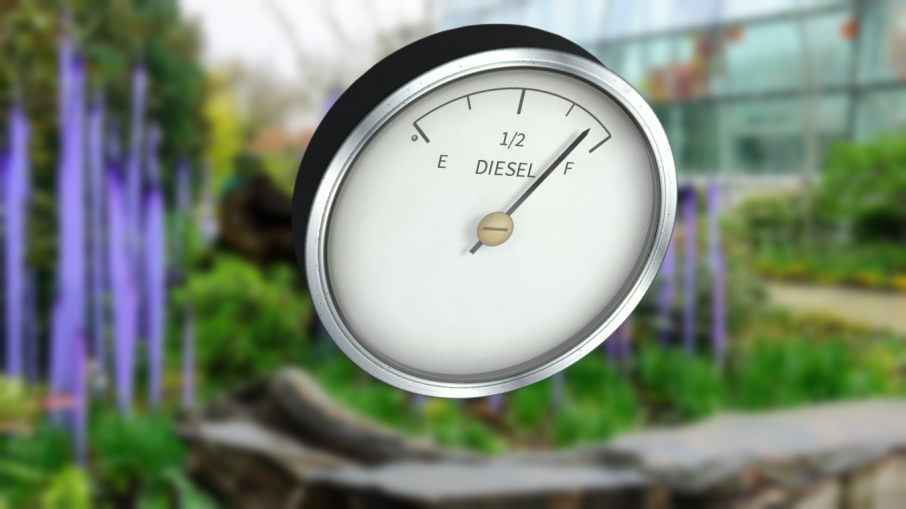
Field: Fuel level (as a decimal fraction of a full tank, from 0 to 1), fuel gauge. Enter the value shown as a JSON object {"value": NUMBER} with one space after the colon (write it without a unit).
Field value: {"value": 0.875}
